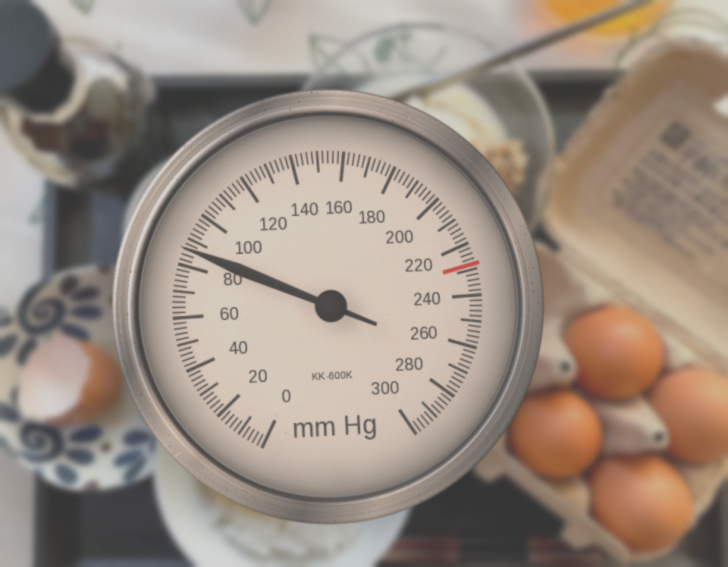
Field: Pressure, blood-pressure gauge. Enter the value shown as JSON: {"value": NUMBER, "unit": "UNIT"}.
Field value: {"value": 86, "unit": "mmHg"}
